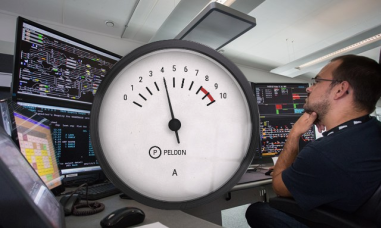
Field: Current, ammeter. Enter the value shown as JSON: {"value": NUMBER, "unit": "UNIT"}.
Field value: {"value": 4, "unit": "A"}
